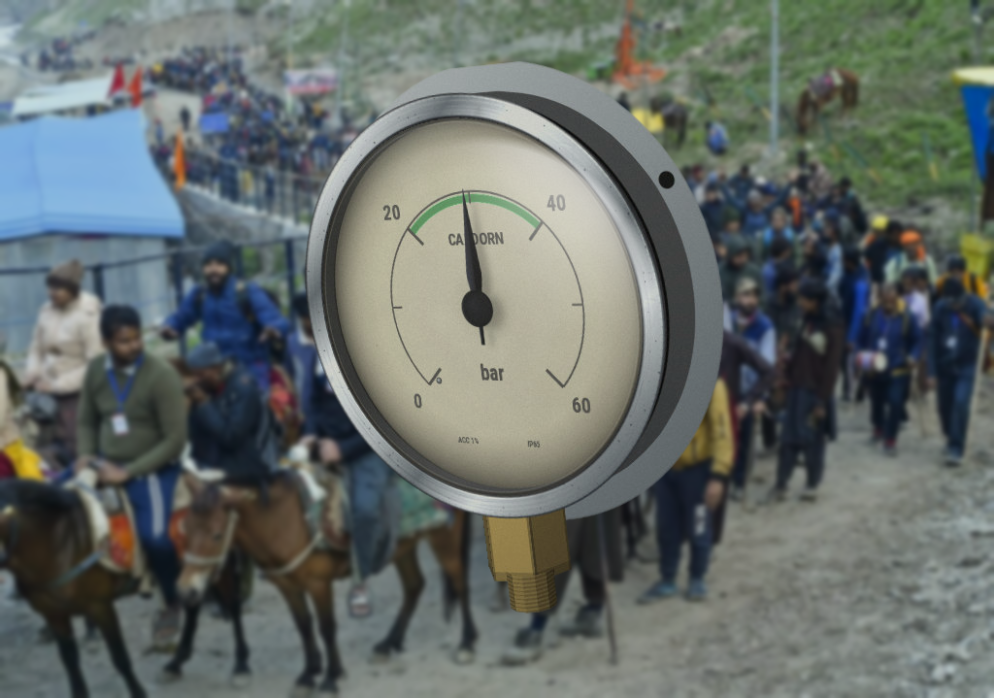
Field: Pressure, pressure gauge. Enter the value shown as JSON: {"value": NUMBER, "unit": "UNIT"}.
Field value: {"value": 30, "unit": "bar"}
